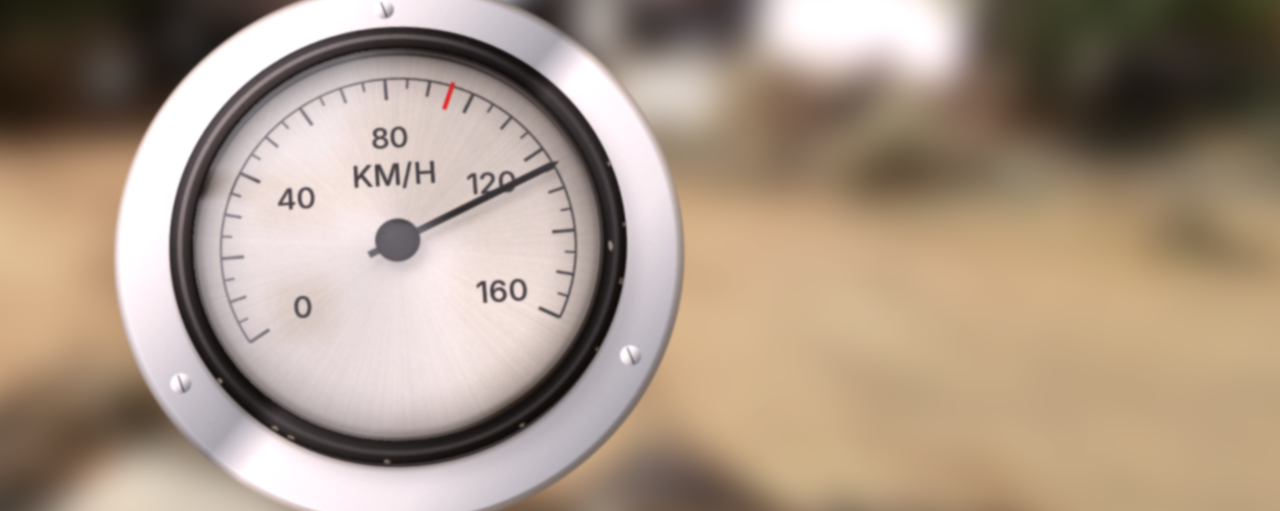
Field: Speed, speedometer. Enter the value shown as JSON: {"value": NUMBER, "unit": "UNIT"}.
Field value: {"value": 125, "unit": "km/h"}
